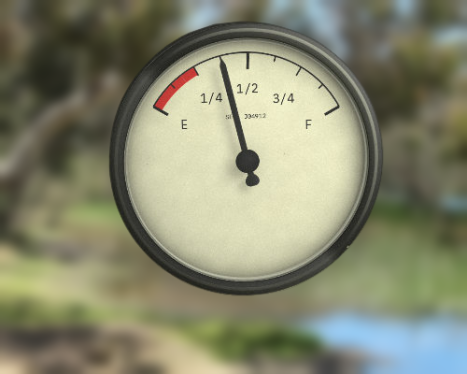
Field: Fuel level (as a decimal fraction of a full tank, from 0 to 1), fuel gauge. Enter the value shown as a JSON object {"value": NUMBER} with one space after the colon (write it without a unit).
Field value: {"value": 0.375}
